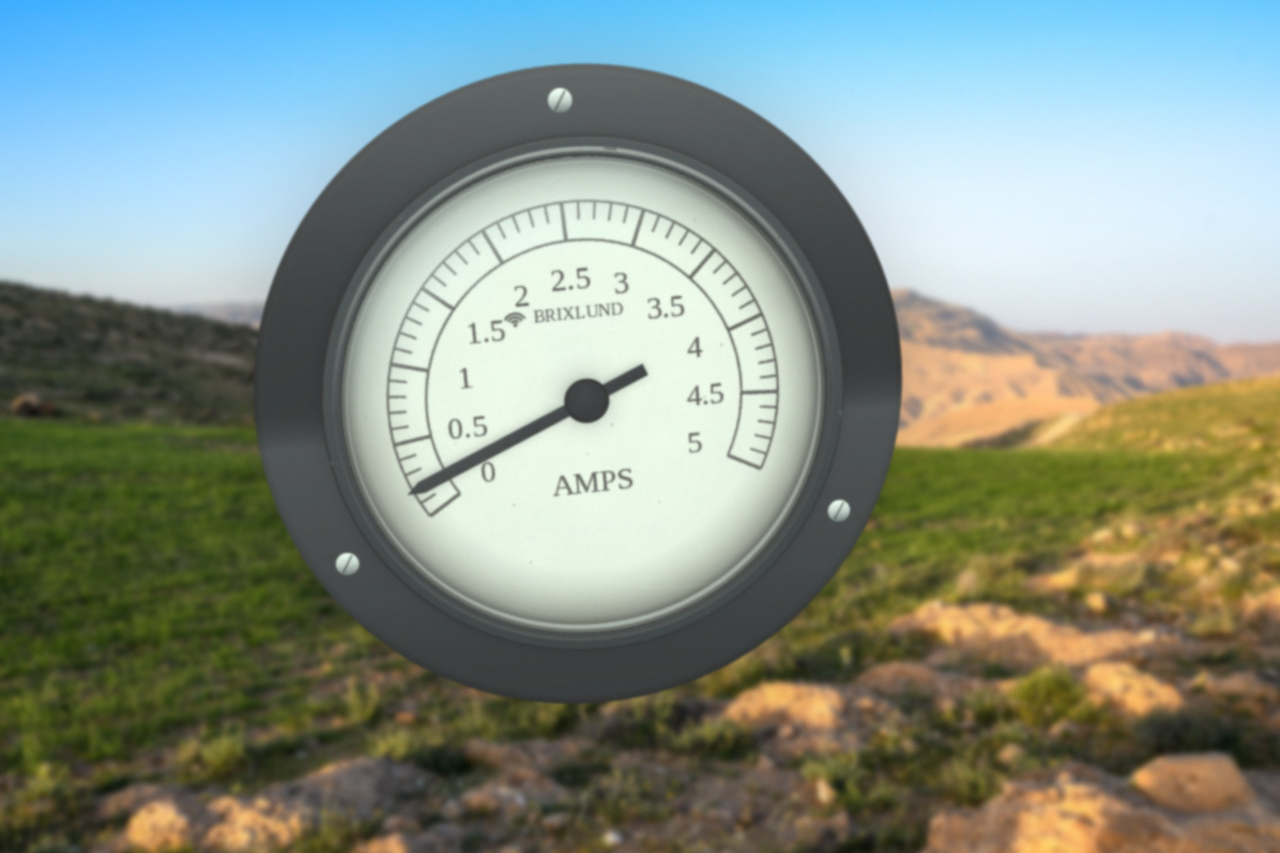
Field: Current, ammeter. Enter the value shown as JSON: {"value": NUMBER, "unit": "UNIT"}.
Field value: {"value": 0.2, "unit": "A"}
